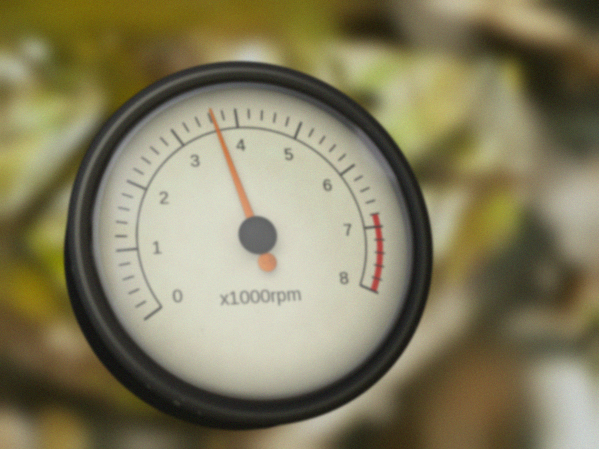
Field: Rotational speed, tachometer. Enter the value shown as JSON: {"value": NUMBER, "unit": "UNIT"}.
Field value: {"value": 3600, "unit": "rpm"}
